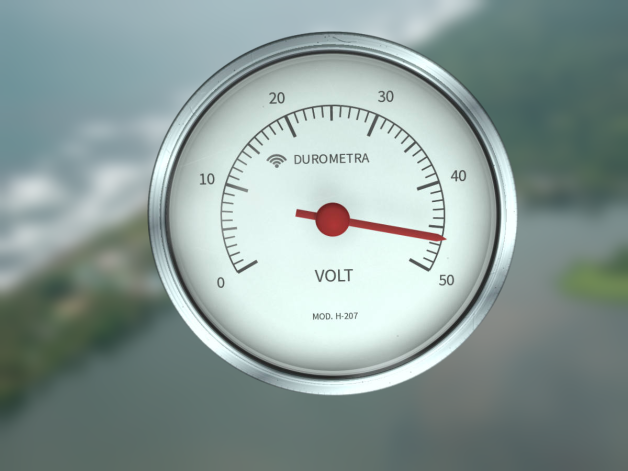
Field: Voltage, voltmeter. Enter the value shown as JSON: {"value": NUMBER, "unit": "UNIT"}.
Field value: {"value": 46, "unit": "V"}
